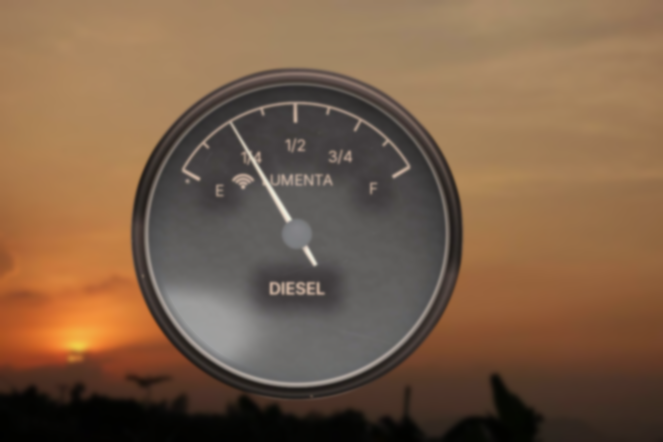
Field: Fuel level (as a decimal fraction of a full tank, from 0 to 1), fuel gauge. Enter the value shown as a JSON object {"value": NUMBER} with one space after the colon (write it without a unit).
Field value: {"value": 0.25}
